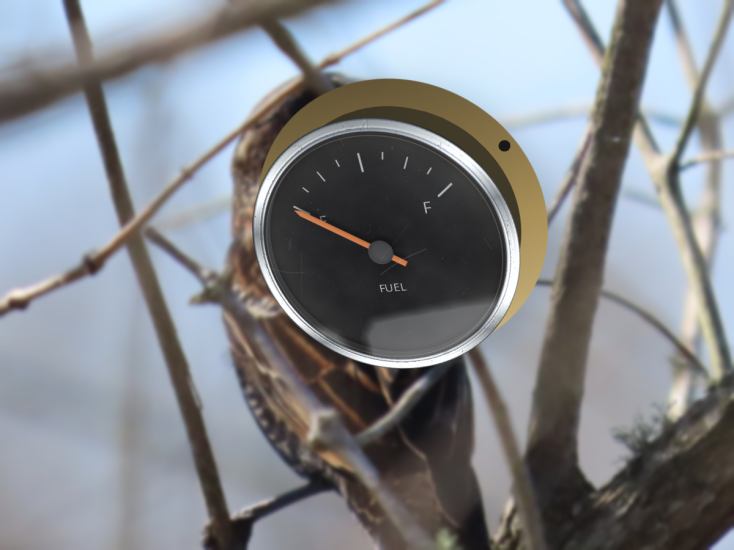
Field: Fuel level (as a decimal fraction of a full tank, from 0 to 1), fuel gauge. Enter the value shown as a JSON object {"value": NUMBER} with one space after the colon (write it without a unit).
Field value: {"value": 0}
